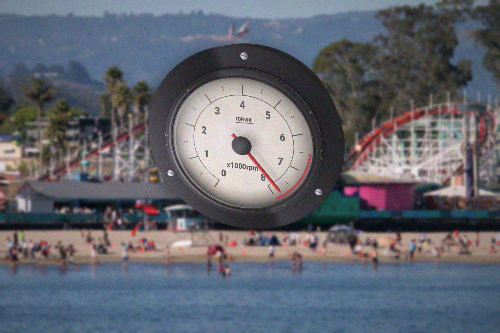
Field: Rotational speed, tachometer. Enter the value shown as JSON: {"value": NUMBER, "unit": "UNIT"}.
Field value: {"value": 7750, "unit": "rpm"}
